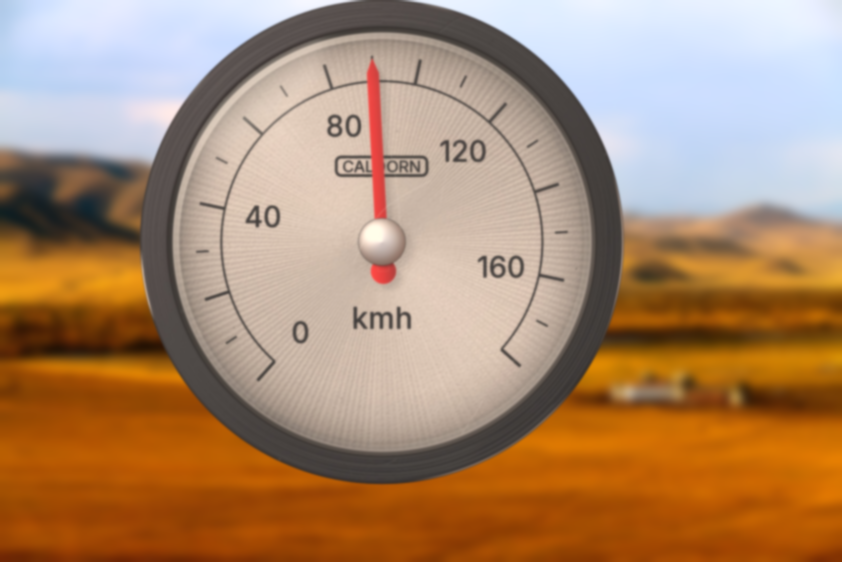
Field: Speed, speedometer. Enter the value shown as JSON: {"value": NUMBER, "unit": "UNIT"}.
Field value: {"value": 90, "unit": "km/h"}
